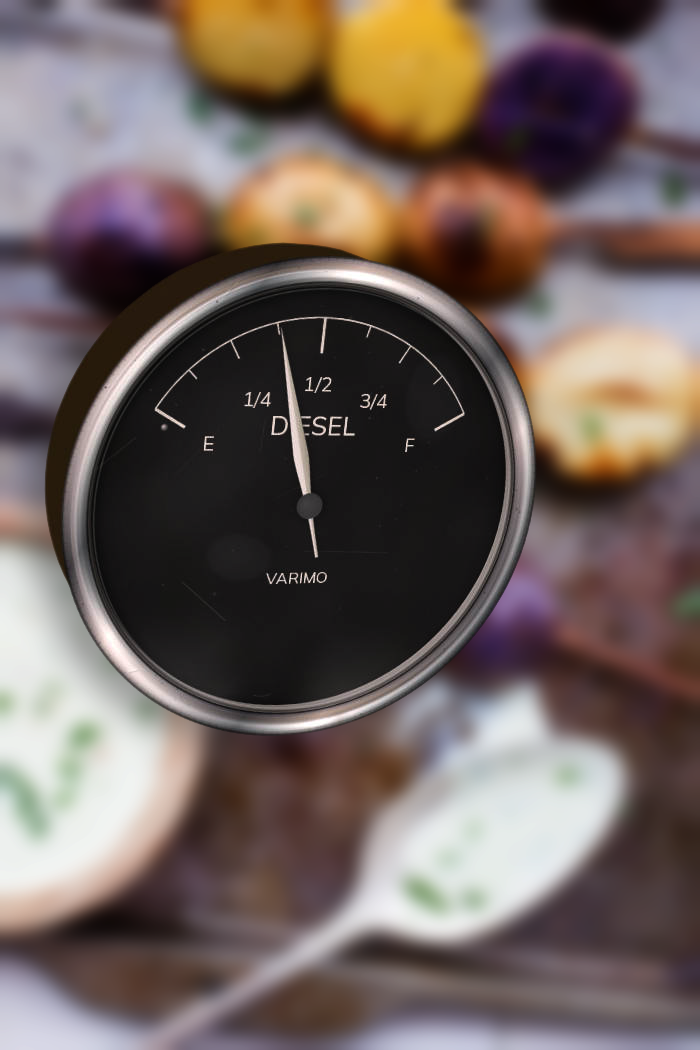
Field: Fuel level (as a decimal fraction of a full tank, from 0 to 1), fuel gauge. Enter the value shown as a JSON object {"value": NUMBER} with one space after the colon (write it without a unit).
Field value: {"value": 0.375}
